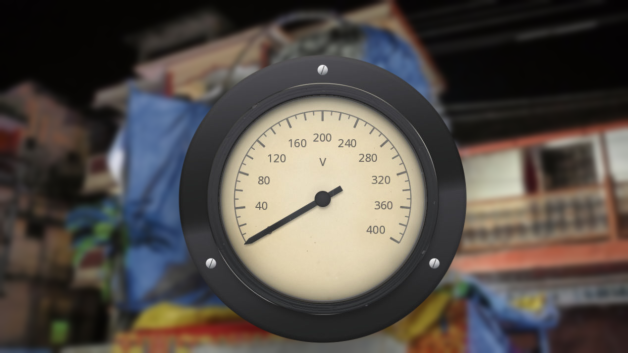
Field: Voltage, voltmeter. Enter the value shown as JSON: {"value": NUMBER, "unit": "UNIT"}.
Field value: {"value": 0, "unit": "V"}
